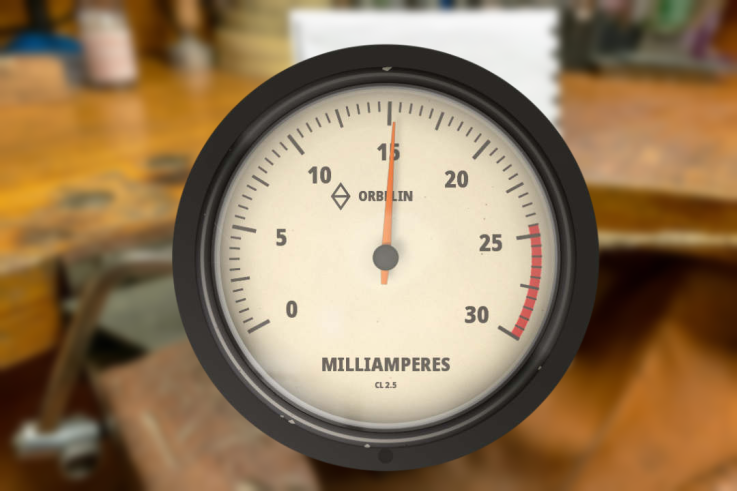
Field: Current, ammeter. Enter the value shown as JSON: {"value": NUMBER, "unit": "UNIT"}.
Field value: {"value": 15.25, "unit": "mA"}
